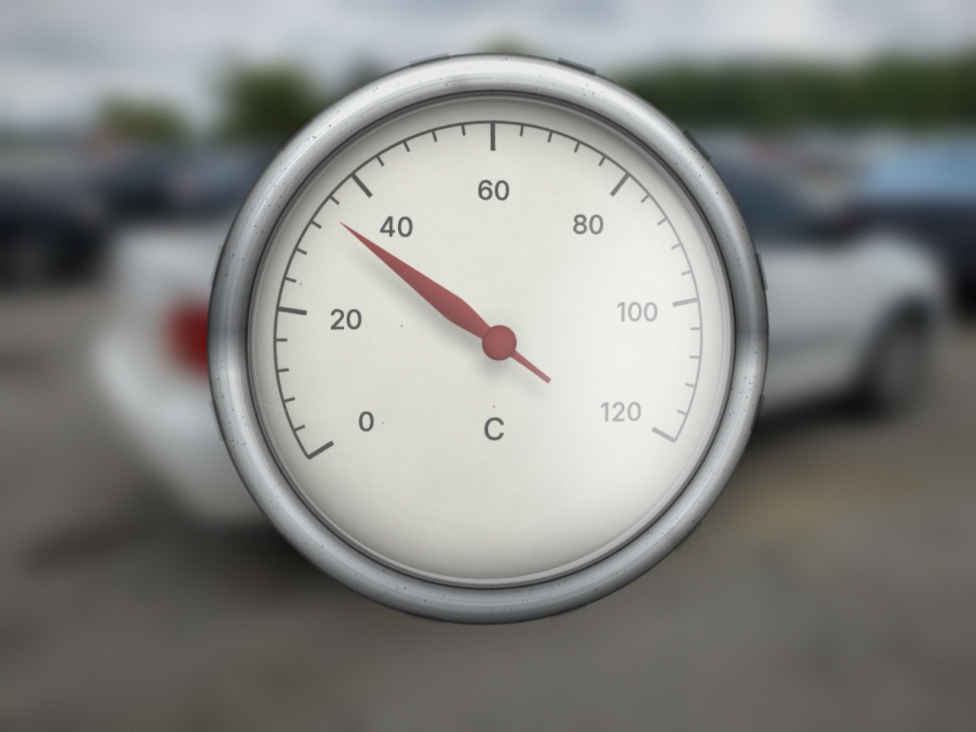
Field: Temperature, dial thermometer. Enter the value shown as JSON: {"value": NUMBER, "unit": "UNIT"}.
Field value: {"value": 34, "unit": "°C"}
